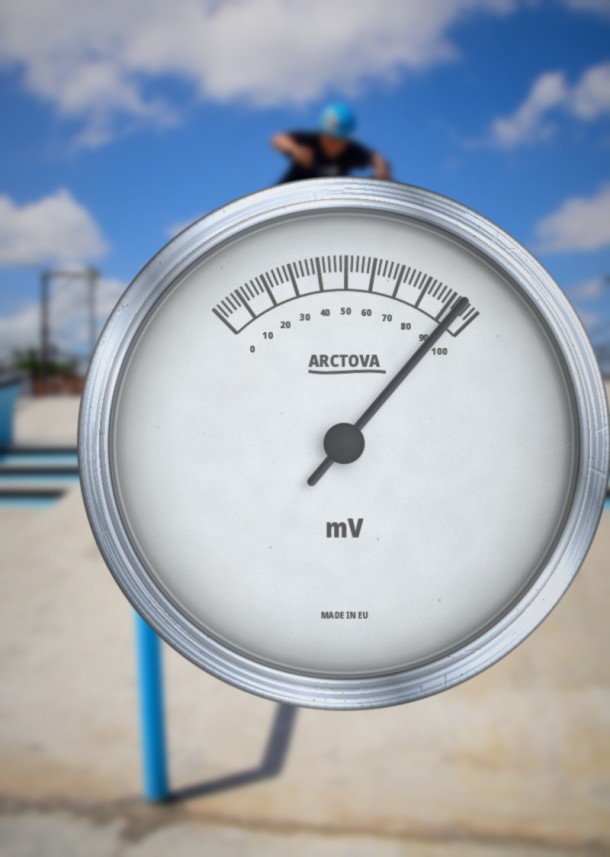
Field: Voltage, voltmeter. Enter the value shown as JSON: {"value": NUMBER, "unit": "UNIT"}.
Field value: {"value": 94, "unit": "mV"}
